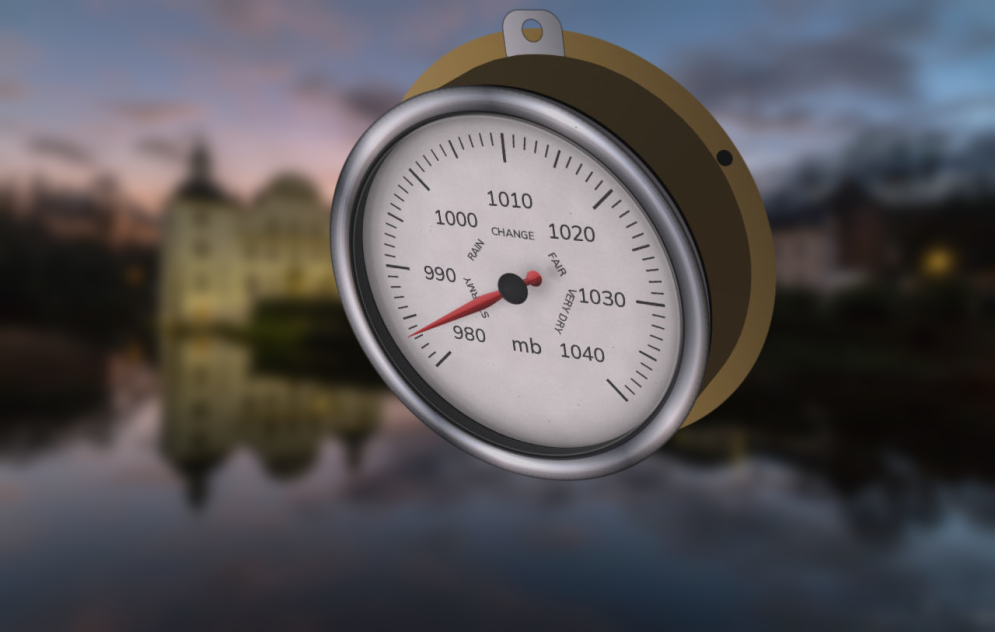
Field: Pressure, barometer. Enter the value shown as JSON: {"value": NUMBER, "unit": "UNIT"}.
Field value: {"value": 983.5, "unit": "mbar"}
